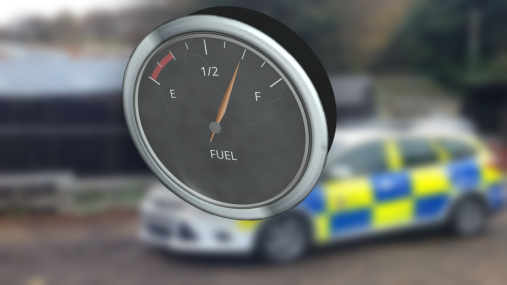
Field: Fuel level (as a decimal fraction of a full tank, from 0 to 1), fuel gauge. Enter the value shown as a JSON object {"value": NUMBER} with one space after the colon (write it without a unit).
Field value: {"value": 0.75}
